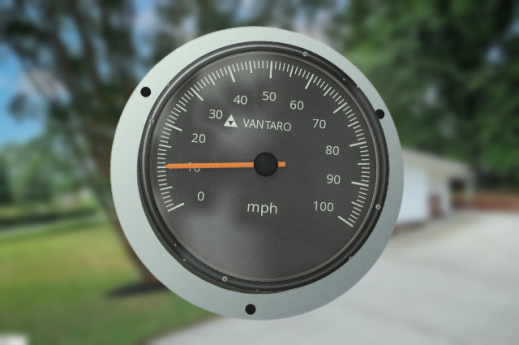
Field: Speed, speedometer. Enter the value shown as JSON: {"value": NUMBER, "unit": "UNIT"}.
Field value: {"value": 10, "unit": "mph"}
